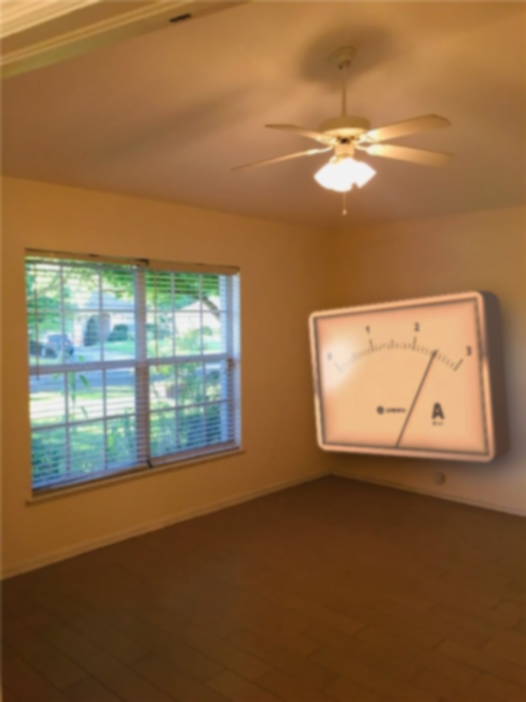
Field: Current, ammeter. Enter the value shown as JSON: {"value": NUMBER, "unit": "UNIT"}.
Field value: {"value": 2.5, "unit": "A"}
